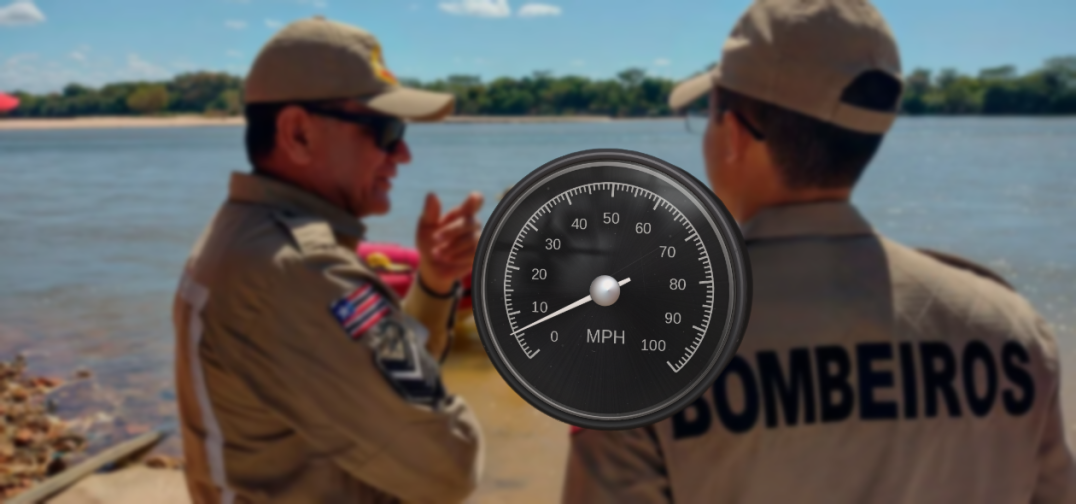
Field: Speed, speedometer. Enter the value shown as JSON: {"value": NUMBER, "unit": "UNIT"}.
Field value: {"value": 6, "unit": "mph"}
